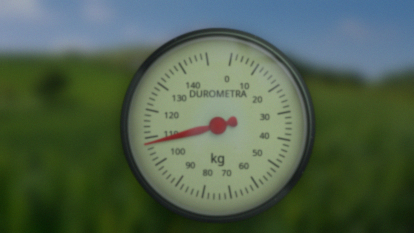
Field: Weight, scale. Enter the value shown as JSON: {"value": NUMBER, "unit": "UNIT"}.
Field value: {"value": 108, "unit": "kg"}
